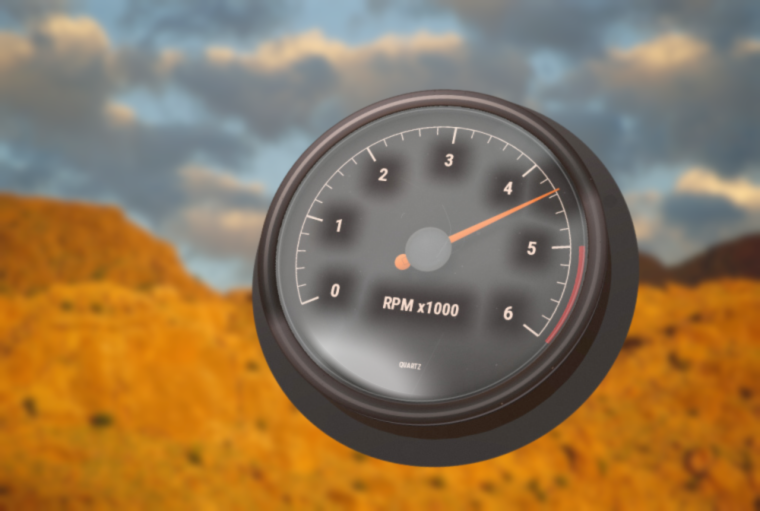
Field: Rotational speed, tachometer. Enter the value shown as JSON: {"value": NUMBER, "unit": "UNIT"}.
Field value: {"value": 4400, "unit": "rpm"}
